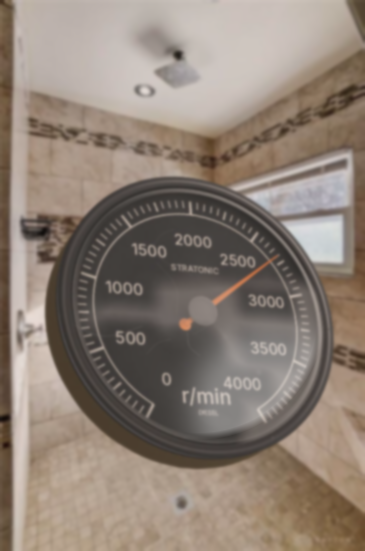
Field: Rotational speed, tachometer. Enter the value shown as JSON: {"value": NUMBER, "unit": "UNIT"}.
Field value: {"value": 2700, "unit": "rpm"}
